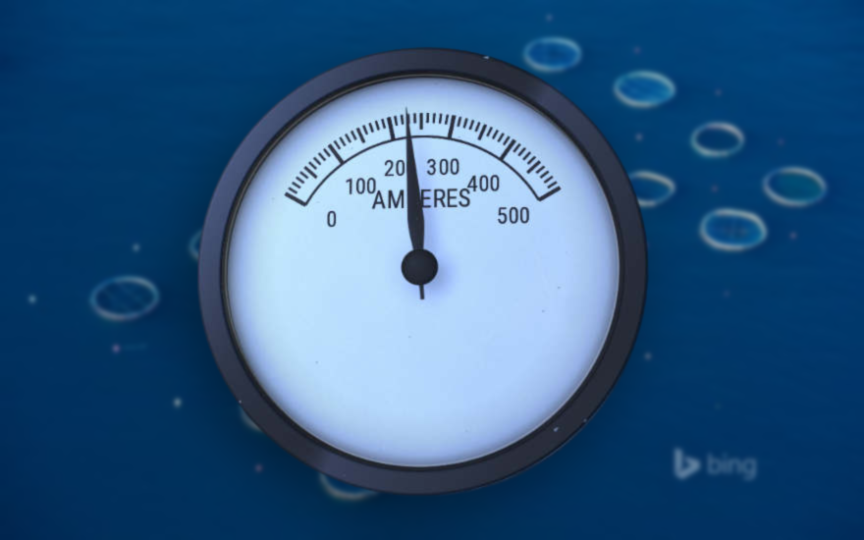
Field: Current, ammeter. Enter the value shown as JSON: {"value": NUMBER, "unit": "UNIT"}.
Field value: {"value": 230, "unit": "A"}
